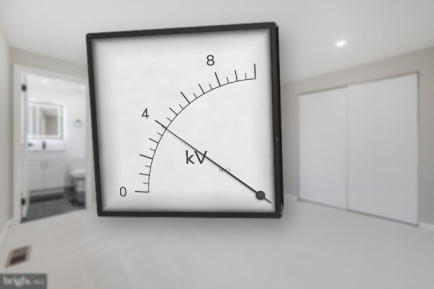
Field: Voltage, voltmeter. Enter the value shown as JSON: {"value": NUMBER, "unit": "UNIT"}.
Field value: {"value": 4, "unit": "kV"}
